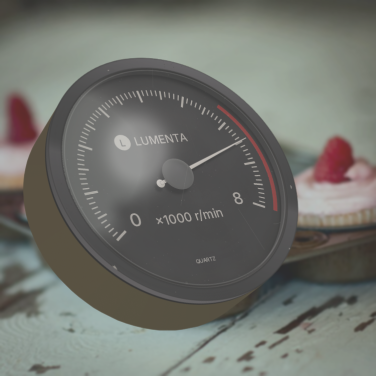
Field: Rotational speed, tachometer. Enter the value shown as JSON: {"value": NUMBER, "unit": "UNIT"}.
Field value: {"value": 6500, "unit": "rpm"}
